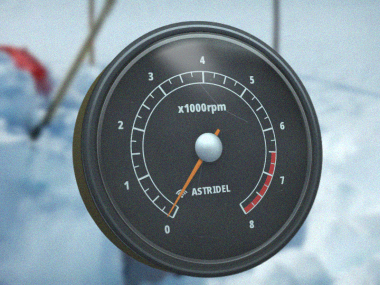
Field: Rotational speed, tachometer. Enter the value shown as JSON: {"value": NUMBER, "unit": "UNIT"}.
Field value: {"value": 125, "unit": "rpm"}
